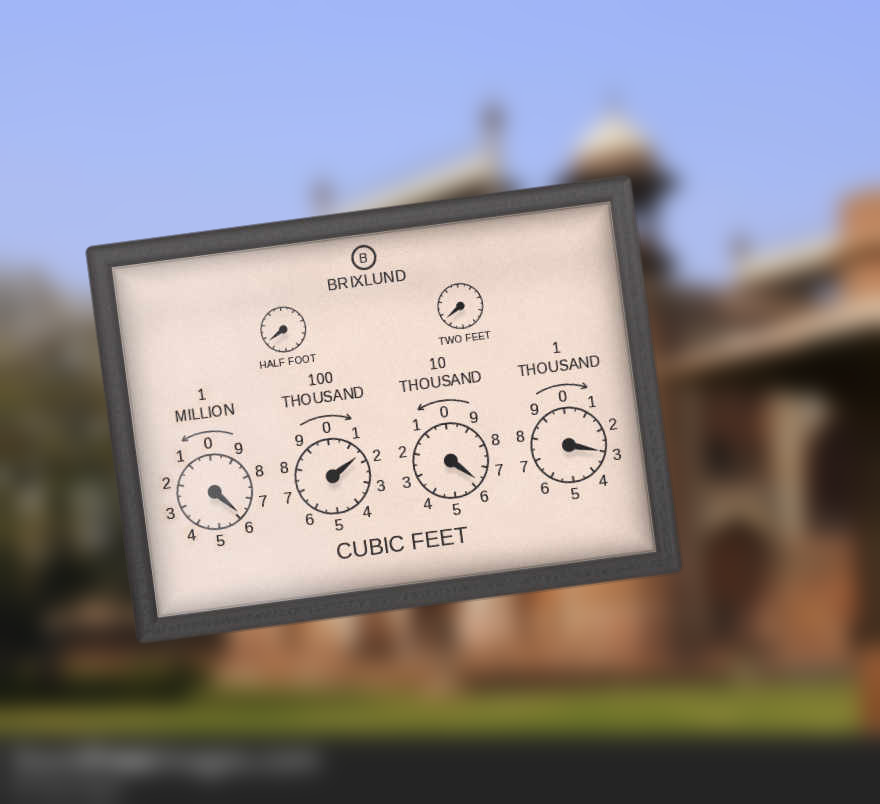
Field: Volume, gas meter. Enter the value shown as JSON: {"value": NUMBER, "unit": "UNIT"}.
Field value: {"value": 616300, "unit": "ft³"}
